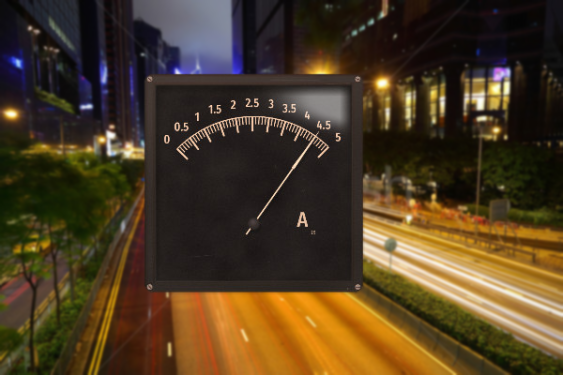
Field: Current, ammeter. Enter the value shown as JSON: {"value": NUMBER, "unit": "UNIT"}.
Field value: {"value": 4.5, "unit": "A"}
